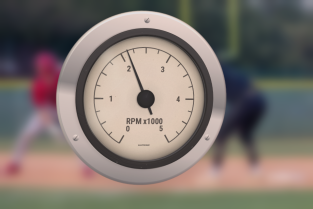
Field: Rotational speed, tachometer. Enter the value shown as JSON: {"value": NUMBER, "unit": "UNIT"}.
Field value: {"value": 2125, "unit": "rpm"}
